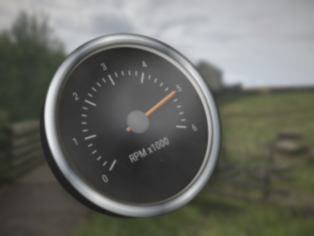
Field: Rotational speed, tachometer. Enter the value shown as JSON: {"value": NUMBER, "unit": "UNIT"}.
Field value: {"value": 5000, "unit": "rpm"}
